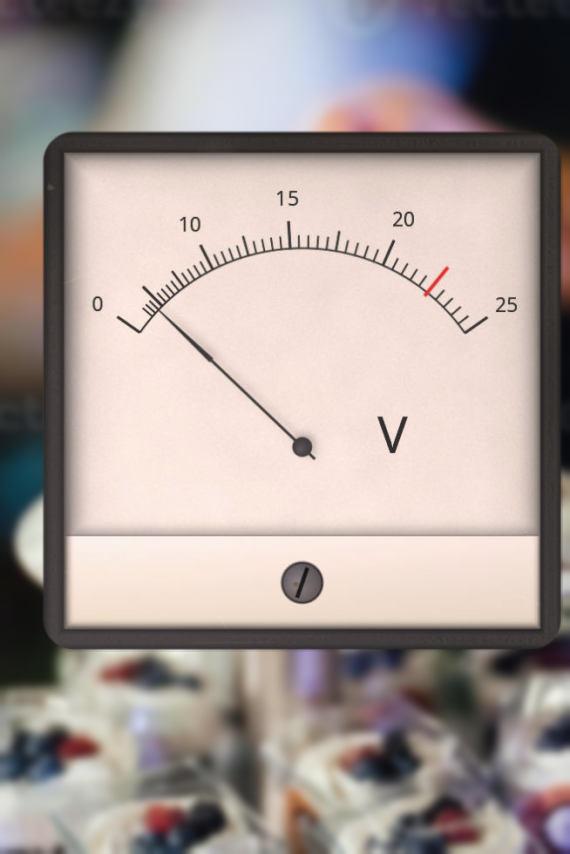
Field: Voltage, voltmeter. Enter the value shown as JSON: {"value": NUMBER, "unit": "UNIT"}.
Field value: {"value": 4.5, "unit": "V"}
